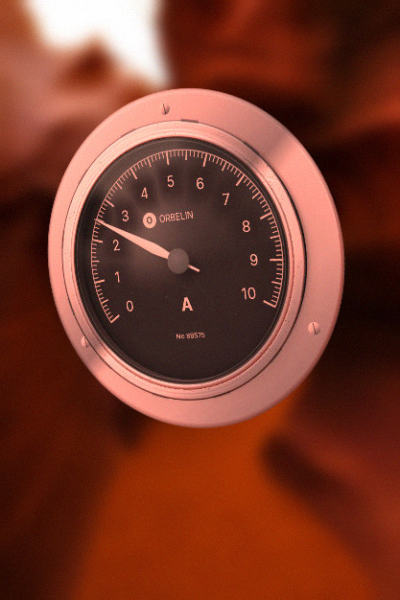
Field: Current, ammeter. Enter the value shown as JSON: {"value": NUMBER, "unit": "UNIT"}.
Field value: {"value": 2.5, "unit": "A"}
